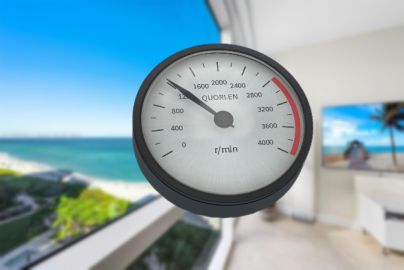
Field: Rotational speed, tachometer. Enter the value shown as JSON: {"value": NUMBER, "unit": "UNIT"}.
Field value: {"value": 1200, "unit": "rpm"}
